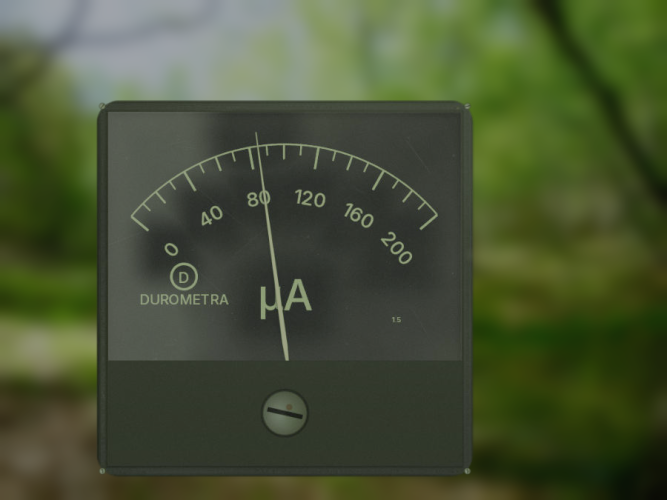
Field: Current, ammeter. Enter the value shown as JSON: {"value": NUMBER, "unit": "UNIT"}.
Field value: {"value": 85, "unit": "µA"}
